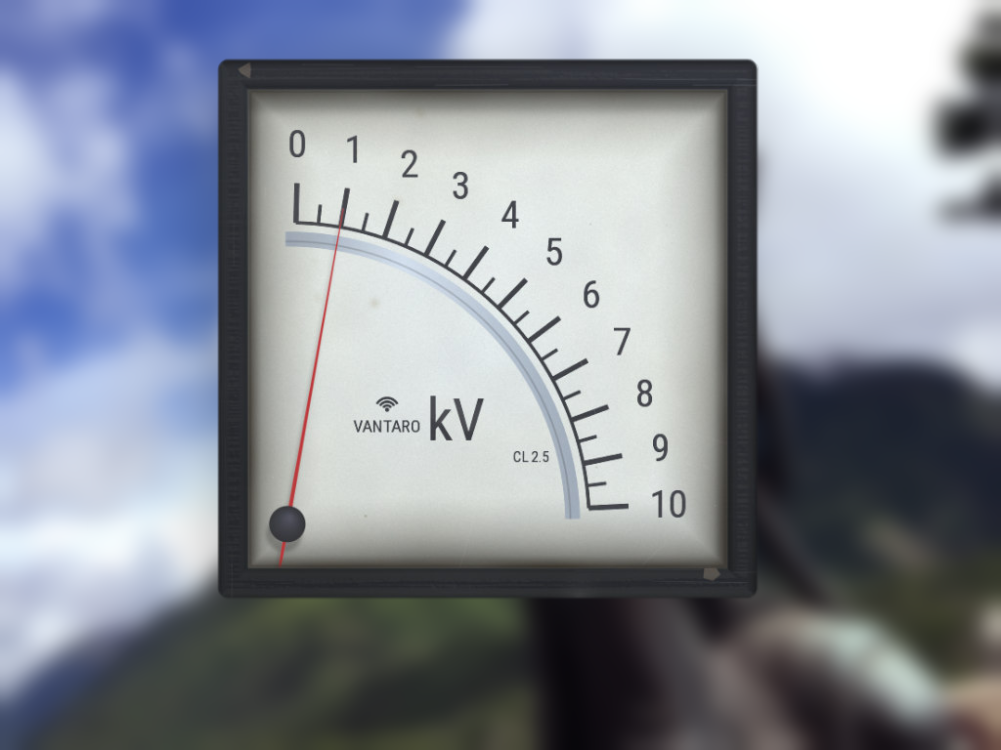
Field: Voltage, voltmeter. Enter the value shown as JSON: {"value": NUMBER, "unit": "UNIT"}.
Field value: {"value": 1, "unit": "kV"}
